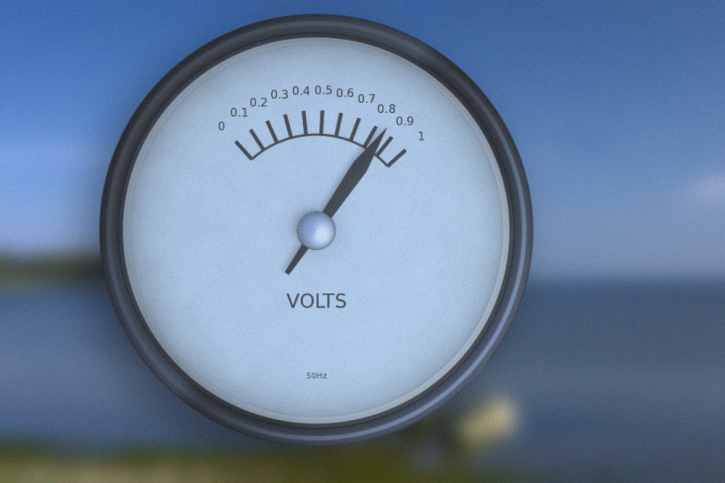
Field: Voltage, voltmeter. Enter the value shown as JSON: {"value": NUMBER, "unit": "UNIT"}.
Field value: {"value": 0.85, "unit": "V"}
